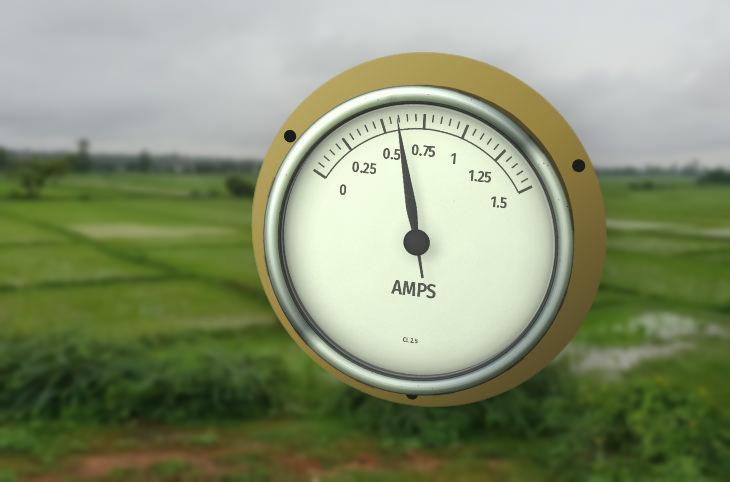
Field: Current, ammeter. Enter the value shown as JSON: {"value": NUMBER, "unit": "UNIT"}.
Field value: {"value": 0.6, "unit": "A"}
